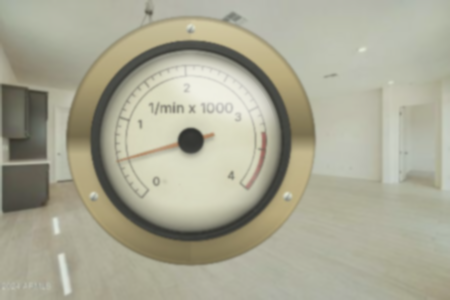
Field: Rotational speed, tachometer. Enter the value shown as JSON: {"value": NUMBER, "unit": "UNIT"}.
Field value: {"value": 500, "unit": "rpm"}
